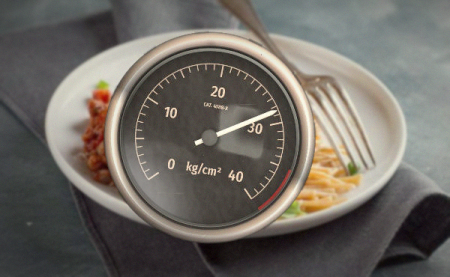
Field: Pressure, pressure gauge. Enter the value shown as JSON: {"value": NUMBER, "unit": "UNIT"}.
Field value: {"value": 28.5, "unit": "kg/cm²"}
